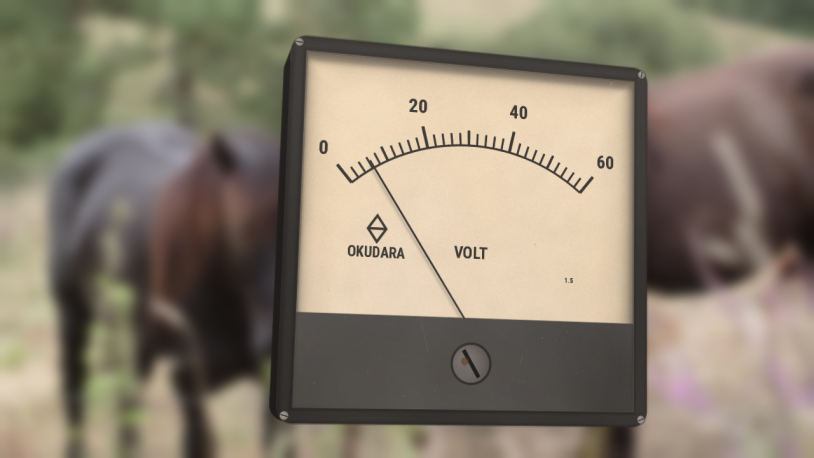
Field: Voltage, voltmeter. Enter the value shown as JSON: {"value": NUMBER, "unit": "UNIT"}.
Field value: {"value": 6, "unit": "V"}
